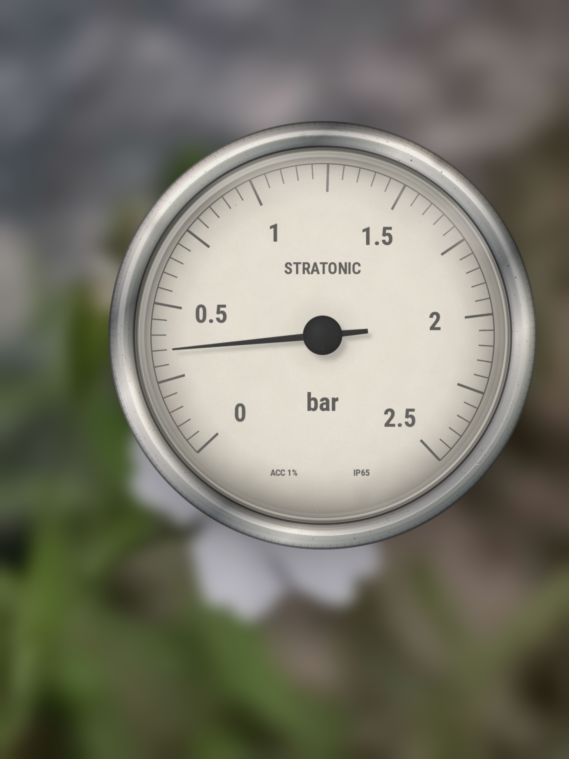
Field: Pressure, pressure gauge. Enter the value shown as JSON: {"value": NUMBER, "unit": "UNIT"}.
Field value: {"value": 0.35, "unit": "bar"}
